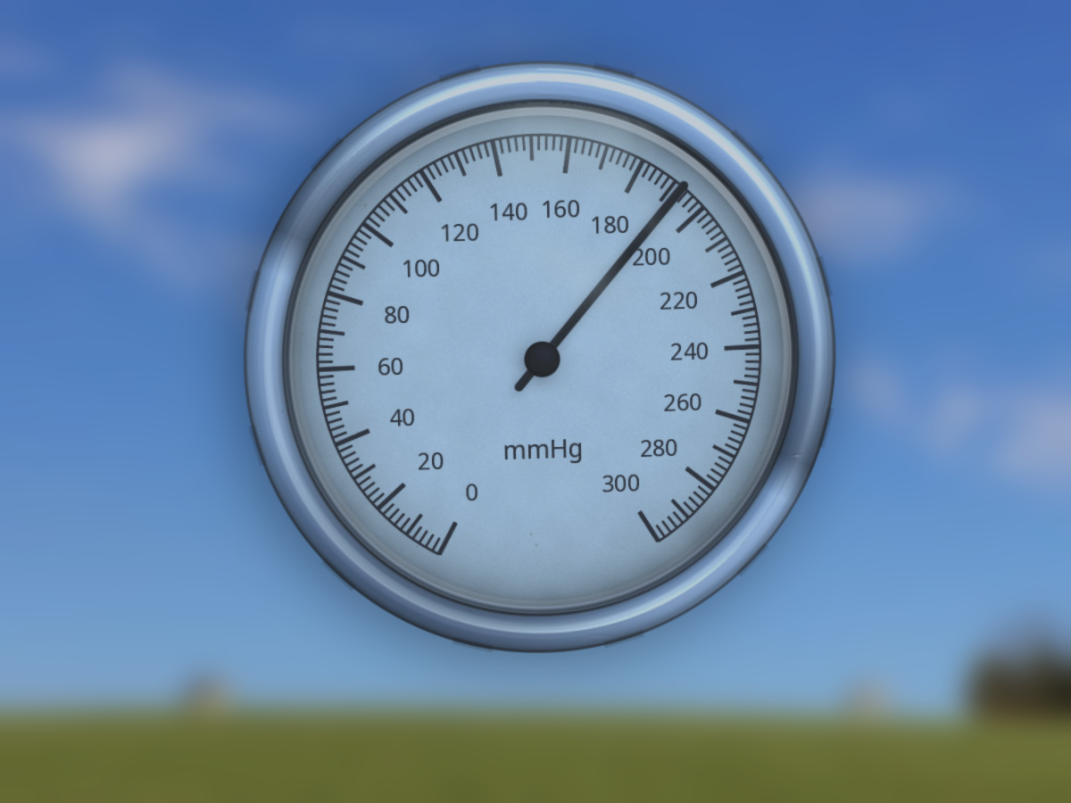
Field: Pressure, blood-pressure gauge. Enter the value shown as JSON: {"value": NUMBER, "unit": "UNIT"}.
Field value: {"value": 192, "unit": "mmHg"}
